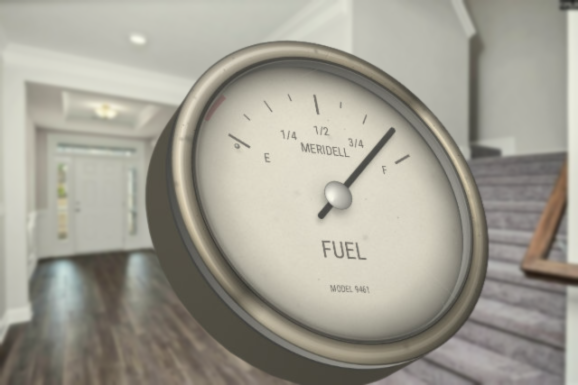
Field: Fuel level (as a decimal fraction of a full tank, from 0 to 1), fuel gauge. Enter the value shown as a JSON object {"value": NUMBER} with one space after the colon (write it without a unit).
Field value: {"value": 0.875}
